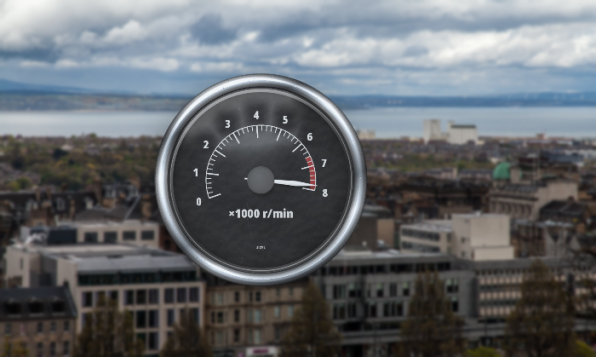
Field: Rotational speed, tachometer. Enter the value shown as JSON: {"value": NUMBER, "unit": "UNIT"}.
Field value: {"value": 7800, "unit": "rpm"}
